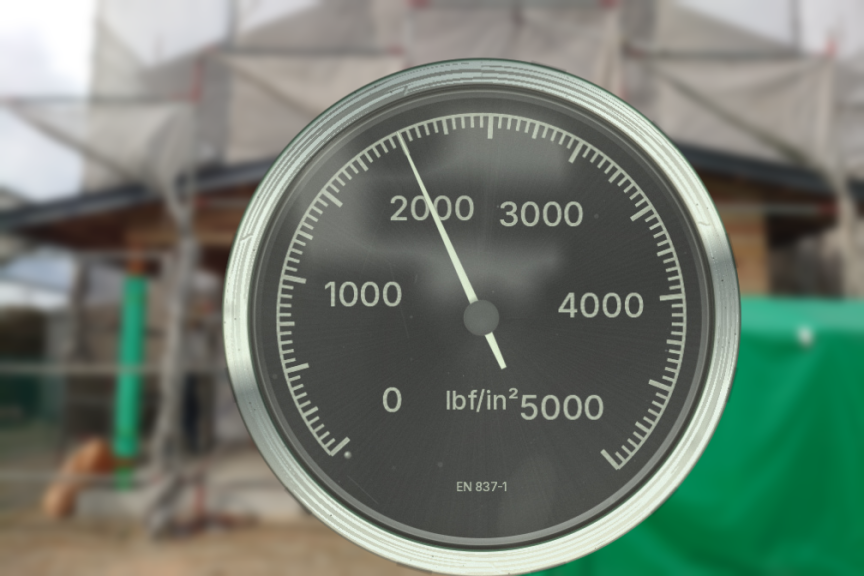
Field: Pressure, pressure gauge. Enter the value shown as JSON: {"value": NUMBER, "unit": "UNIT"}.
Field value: {"value": 2000, "unit": "psi"}
